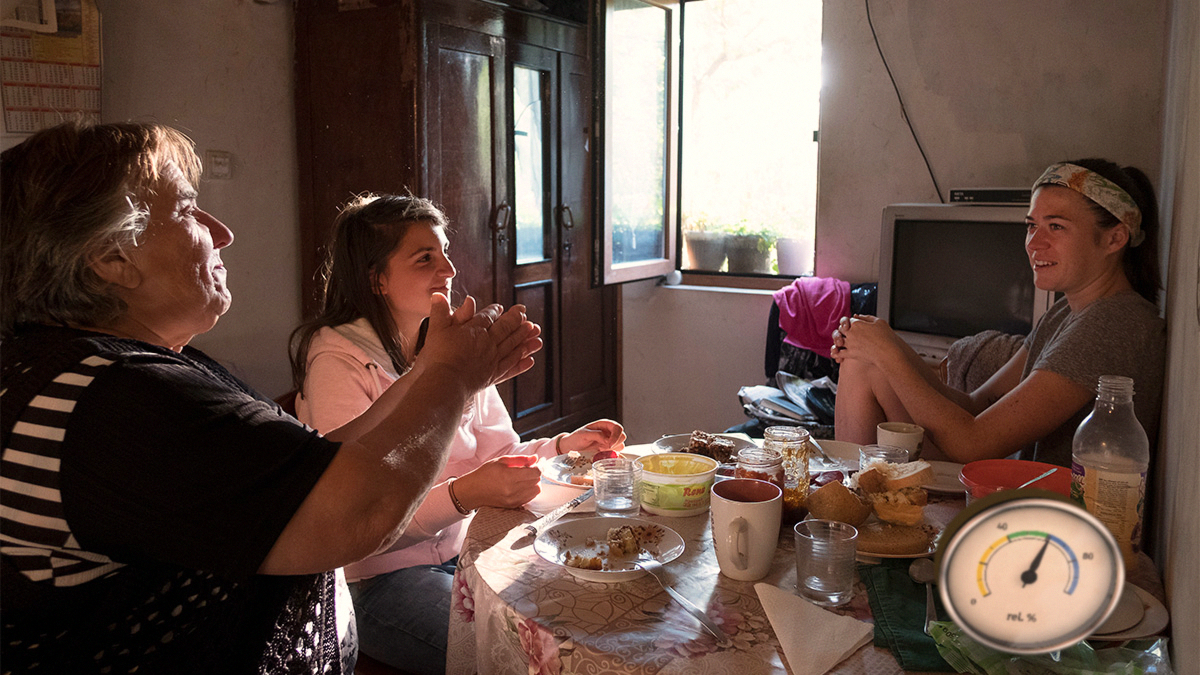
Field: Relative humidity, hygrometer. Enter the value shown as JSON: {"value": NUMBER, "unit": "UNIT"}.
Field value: {"value": 60, "unit": "%"}
